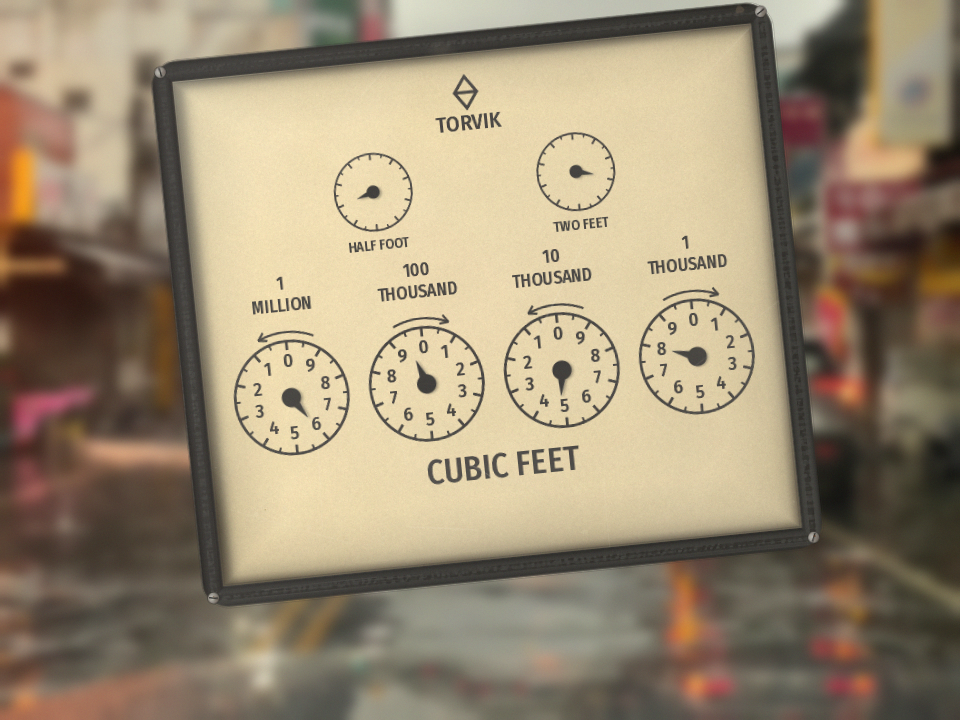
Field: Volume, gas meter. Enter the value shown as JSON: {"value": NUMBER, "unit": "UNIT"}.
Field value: {"value": 594800, "unit": "ft³"}
